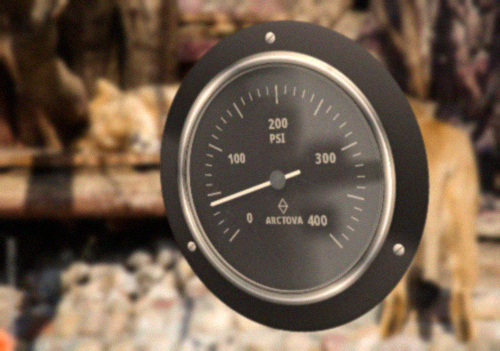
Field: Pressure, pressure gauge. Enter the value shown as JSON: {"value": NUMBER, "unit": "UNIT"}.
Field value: {"value": 40, "unit": "psi"}
